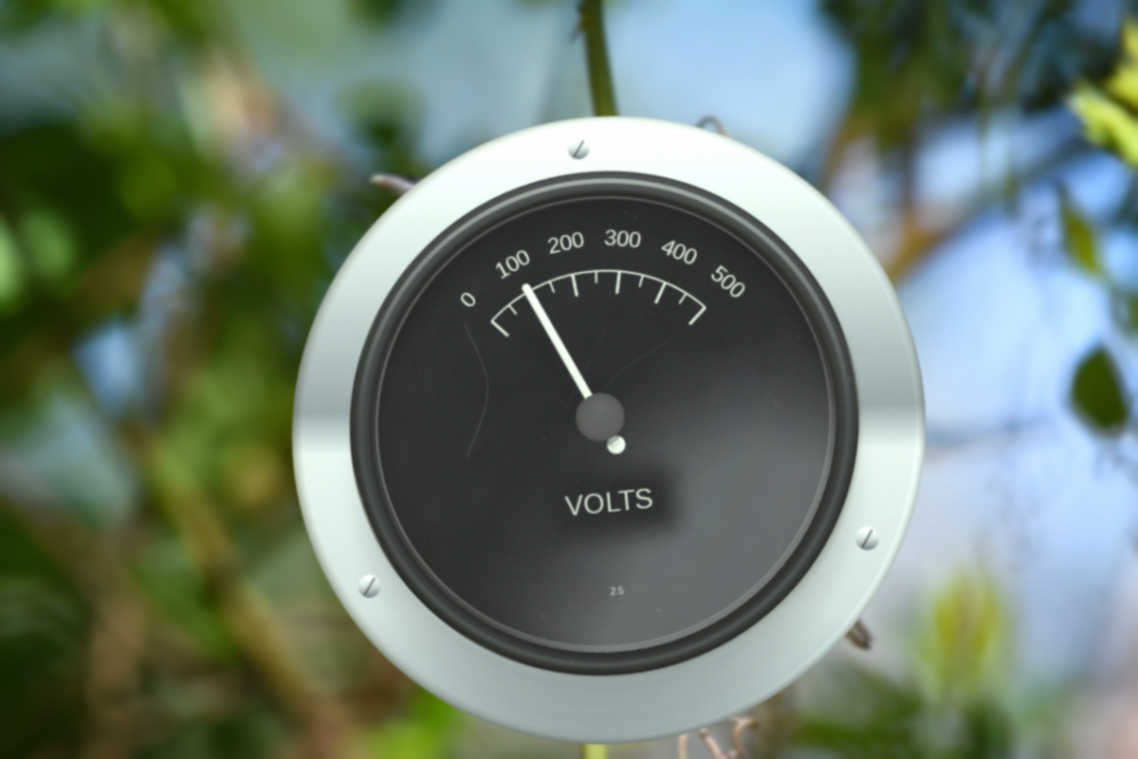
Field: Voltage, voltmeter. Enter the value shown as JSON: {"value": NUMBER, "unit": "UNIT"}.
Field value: {"value": 100, "unit": "V"}
